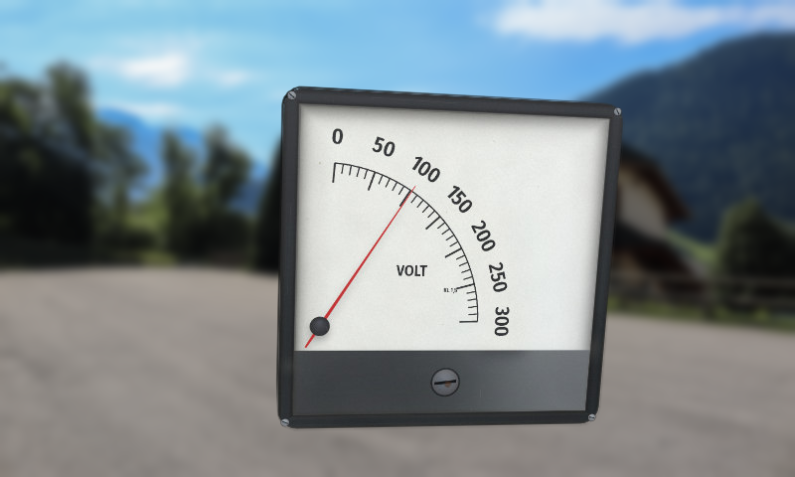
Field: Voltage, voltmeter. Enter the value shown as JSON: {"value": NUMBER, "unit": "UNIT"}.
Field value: {"value": 100, "unit": "V"}
